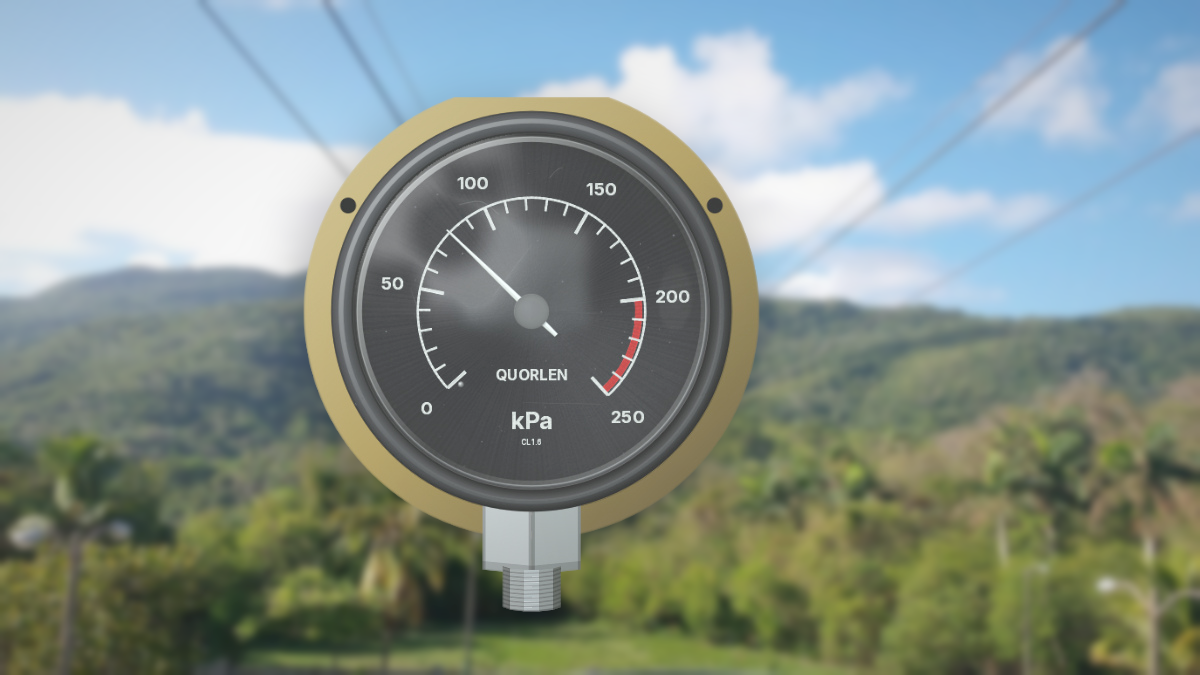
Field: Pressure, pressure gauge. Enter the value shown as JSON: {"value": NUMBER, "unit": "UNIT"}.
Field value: {"value": 80, "unit": "kPa"}
